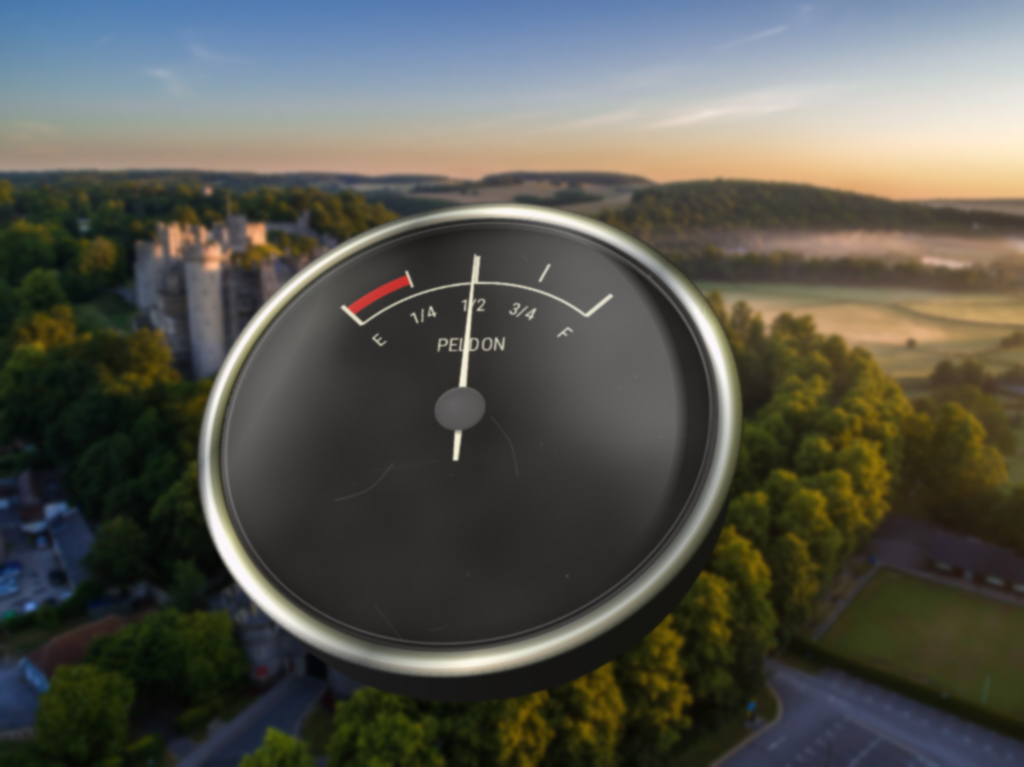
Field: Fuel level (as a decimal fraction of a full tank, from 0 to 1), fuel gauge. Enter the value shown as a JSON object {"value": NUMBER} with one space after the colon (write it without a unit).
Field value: {"value": 0.5}
